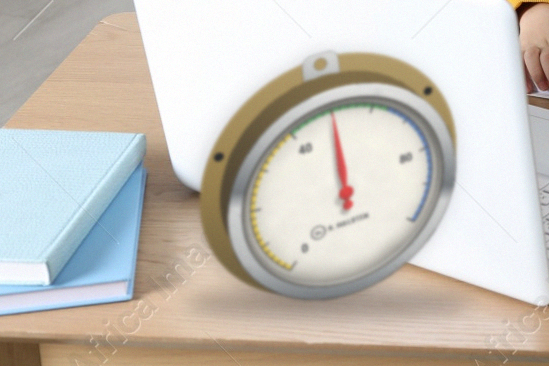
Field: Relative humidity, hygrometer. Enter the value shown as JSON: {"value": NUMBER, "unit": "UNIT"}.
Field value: {"value": 50, "unit": "%"}
